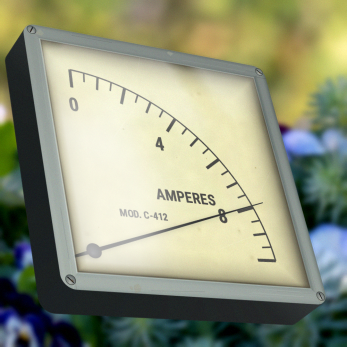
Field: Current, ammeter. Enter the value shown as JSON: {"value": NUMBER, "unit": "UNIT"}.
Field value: {"value": 8, "unit": "A"}
